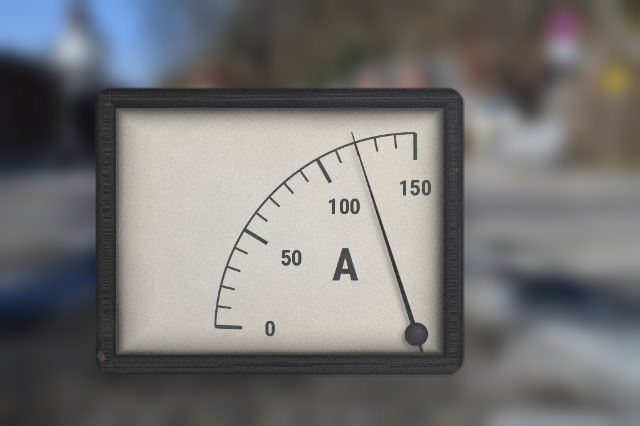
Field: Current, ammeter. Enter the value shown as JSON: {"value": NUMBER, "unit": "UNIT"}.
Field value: {"value": 120, "unit": "A"}
